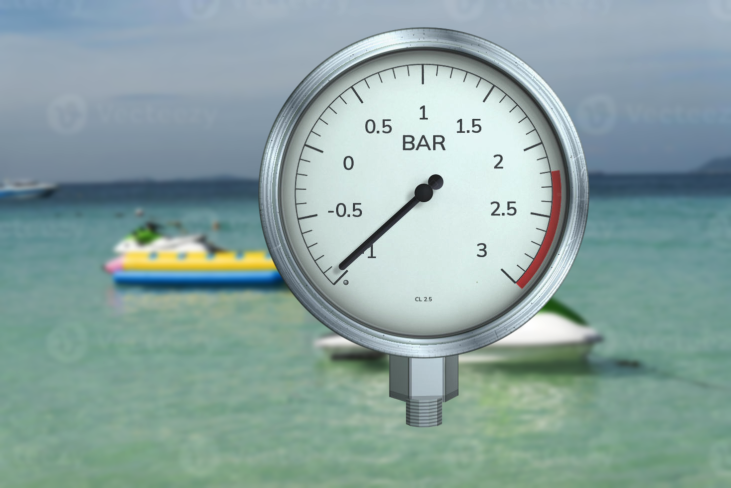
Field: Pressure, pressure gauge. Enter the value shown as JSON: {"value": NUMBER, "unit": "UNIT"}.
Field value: {"value": -0.95, "unit": "bar"}
